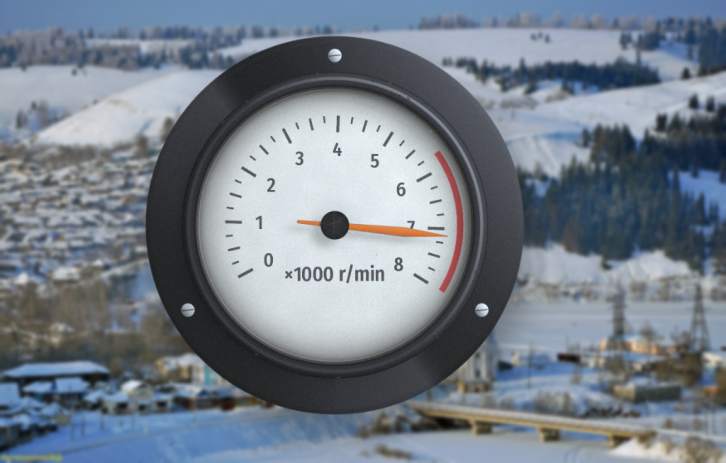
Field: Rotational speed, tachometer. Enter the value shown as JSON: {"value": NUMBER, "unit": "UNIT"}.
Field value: {"value": 7125, "unit": "rpm"}
